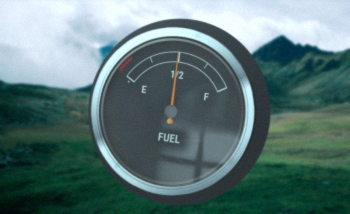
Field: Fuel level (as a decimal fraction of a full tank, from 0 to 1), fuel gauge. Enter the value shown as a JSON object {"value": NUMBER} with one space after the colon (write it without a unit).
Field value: {"value": 0.5}
